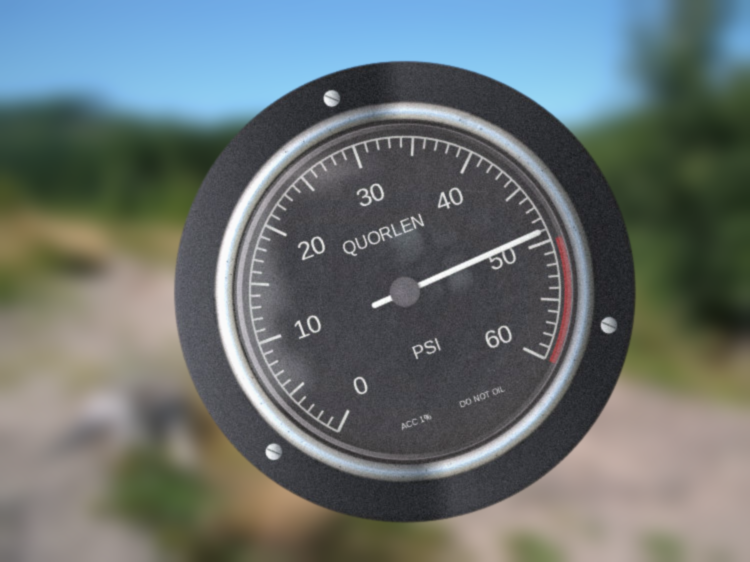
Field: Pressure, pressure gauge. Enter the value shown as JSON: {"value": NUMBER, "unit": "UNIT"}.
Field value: {"value": 49, "unit": "psi"}
